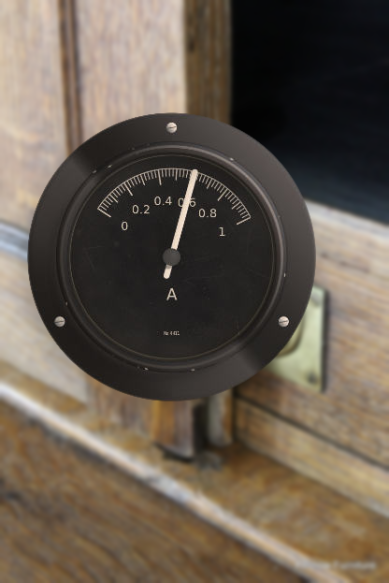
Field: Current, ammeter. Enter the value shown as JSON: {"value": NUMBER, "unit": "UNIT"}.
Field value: {"value": 0.6, "unit": "A"}
